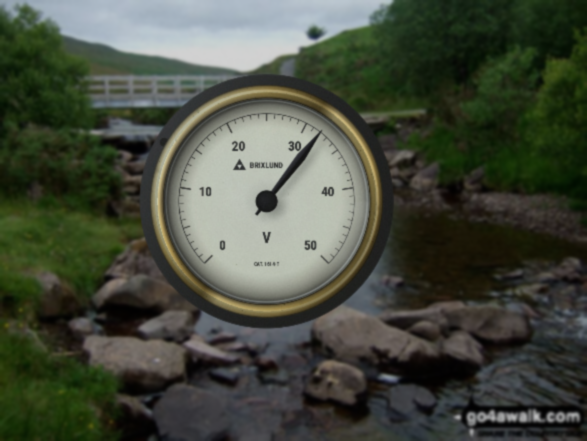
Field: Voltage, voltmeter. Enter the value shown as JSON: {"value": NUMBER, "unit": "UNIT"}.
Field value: {"value": 32, "unit": "V"}
